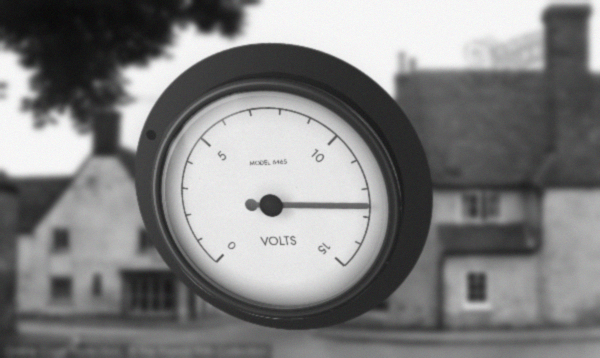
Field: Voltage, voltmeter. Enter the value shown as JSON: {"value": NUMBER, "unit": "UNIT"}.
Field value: {"value": 12.5, "unit": "V"}
